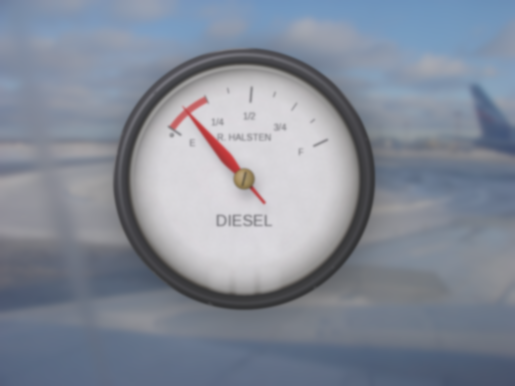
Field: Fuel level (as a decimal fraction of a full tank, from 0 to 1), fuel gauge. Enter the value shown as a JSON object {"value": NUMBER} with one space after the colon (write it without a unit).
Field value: {"value": 0.125}
